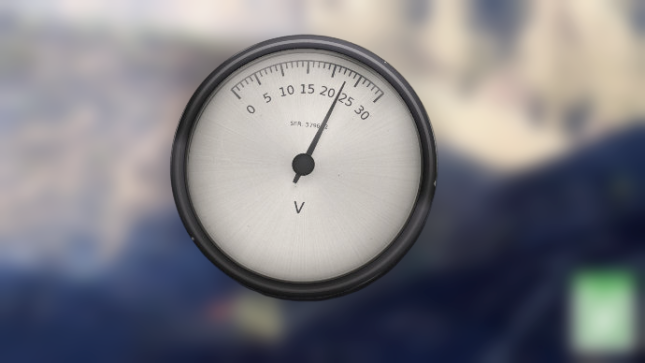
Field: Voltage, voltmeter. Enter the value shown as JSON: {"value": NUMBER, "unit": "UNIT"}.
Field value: {"value": 23, "unit": "V"}
